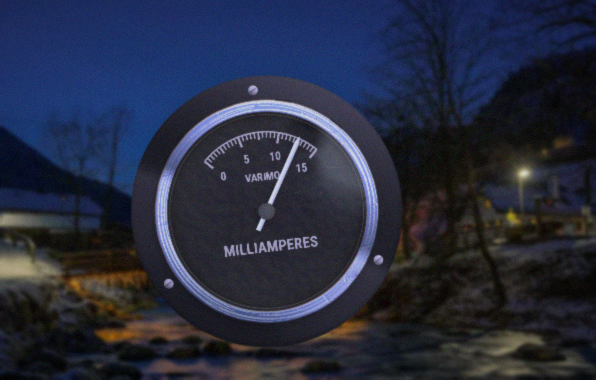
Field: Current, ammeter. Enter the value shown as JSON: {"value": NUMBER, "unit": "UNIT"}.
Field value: {"value": 12.5, "unit": "mA"}
